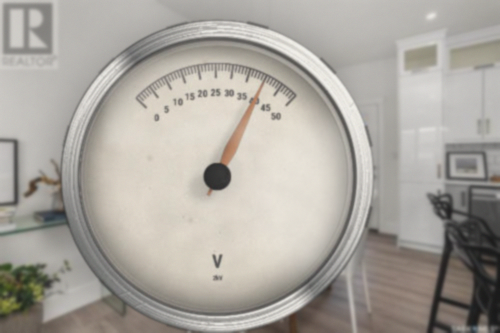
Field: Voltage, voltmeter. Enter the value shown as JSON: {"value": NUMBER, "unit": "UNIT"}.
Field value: {"value": 40, "unit": "V"}
